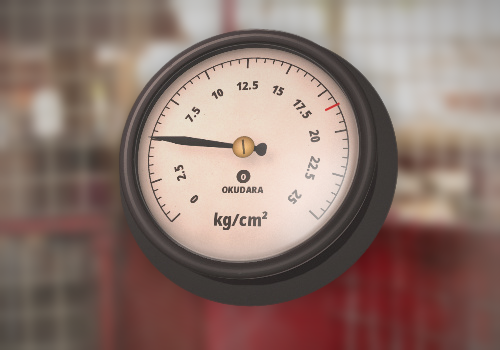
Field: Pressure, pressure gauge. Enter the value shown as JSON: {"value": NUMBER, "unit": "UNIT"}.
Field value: {"value": 5, "unit": "kg/cm²"}
